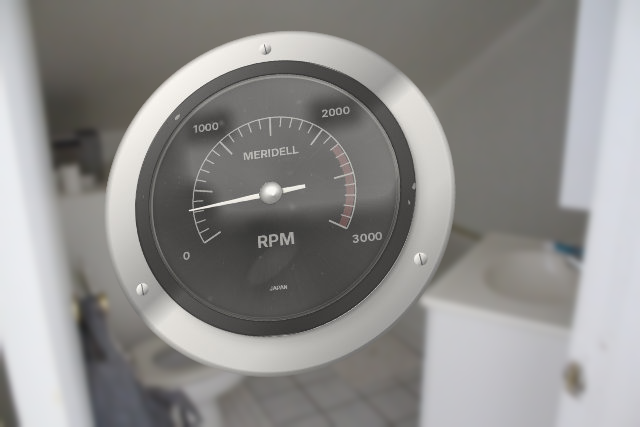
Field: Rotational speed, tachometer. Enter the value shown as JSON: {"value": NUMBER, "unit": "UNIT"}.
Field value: {"value": 300, "unit": "rpm"}
